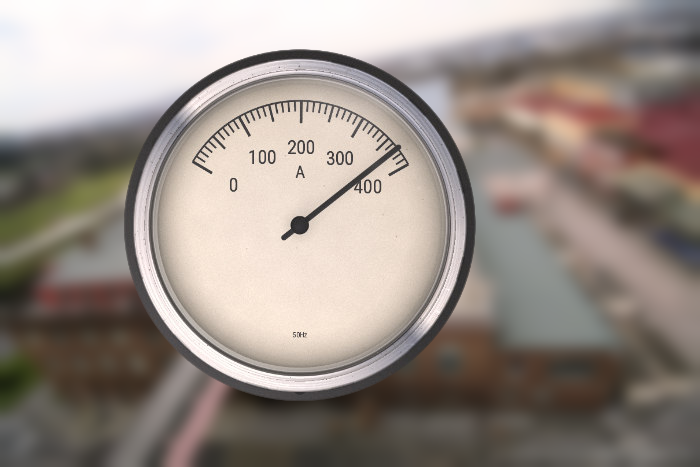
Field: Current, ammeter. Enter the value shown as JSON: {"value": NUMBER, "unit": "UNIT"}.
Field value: {"value": 370, "unit": "A"}
